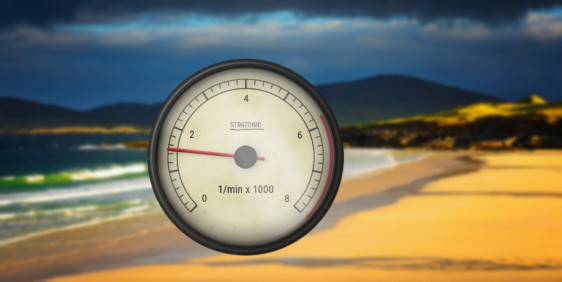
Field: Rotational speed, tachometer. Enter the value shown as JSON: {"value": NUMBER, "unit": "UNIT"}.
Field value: {"value": 1500, "unit": "rpm"}
